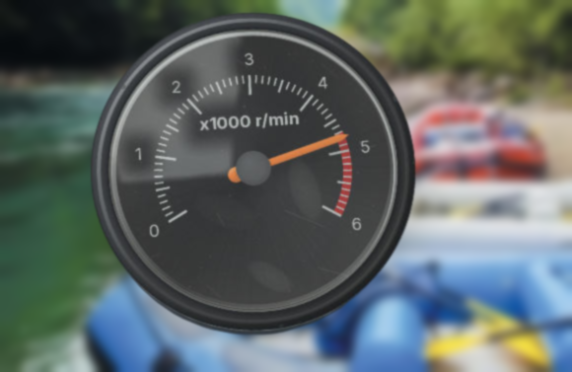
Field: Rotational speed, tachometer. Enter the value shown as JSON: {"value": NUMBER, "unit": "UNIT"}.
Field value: {"value": 4800, "unit": "rpm"}
